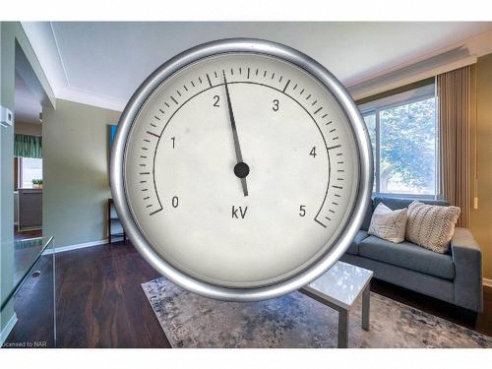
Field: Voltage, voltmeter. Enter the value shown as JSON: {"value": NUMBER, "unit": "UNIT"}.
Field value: {"value": 2.2, "unit": "kV"}
